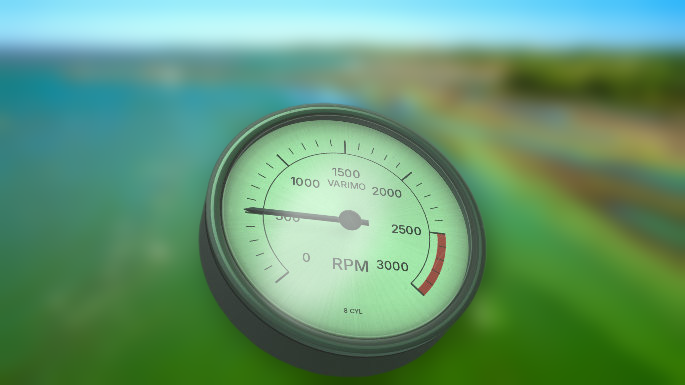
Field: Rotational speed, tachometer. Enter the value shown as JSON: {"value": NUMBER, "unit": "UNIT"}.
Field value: {"value": 500, "unit": "rpm"}
